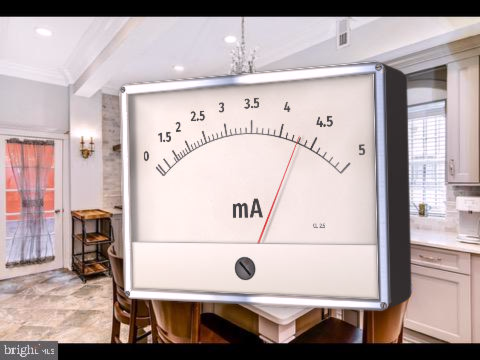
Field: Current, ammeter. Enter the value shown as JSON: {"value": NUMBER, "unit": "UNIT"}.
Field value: {"value": 4.3, "unit": "mA"}
